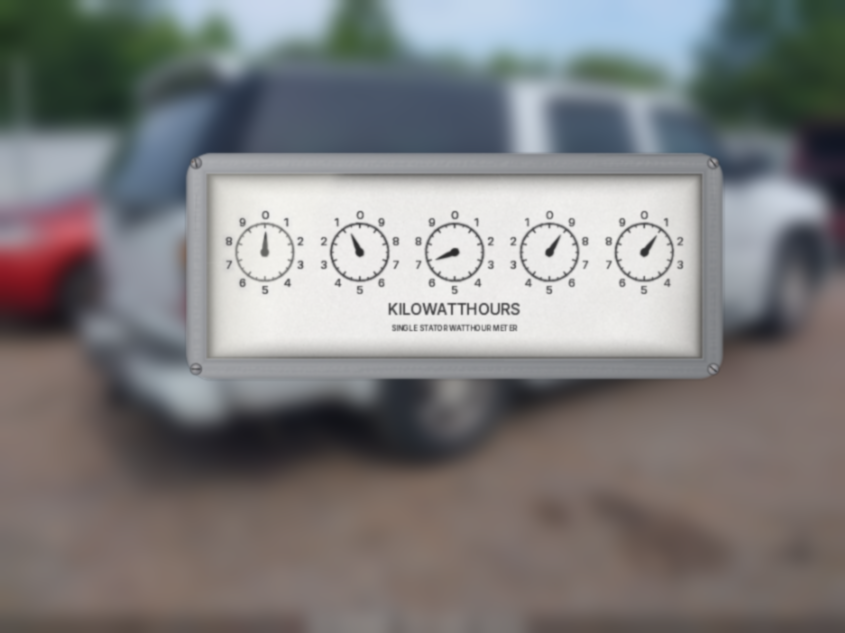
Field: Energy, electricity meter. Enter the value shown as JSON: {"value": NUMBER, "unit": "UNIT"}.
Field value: {"value": 691, "unit": "kWh"}
